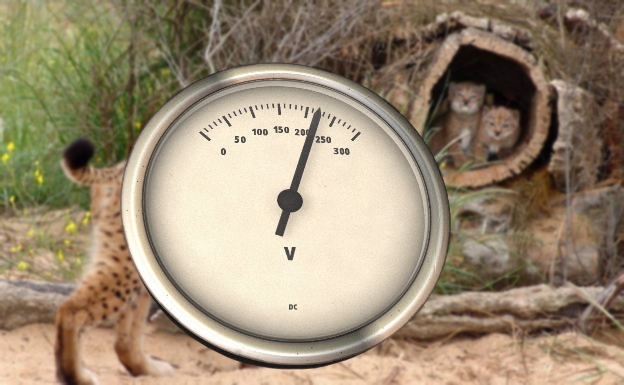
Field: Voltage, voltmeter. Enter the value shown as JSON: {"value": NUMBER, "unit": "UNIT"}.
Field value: {"value": 220, "unit": "V"}
